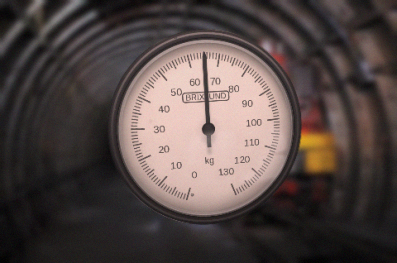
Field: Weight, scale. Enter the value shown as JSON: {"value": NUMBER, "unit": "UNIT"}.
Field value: {"value": 65, "unit": "kg"}
